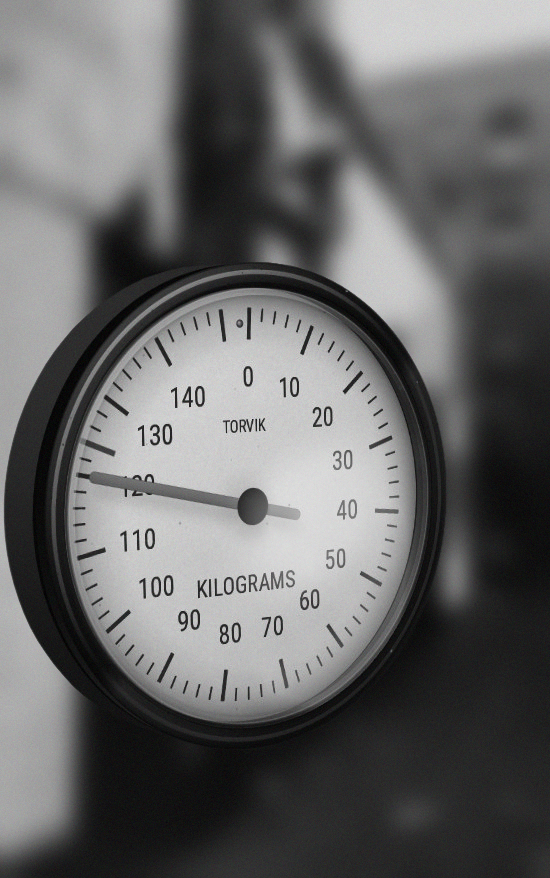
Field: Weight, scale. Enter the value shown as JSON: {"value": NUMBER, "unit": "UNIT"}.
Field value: {"value": 120, "unit": "kg"}
